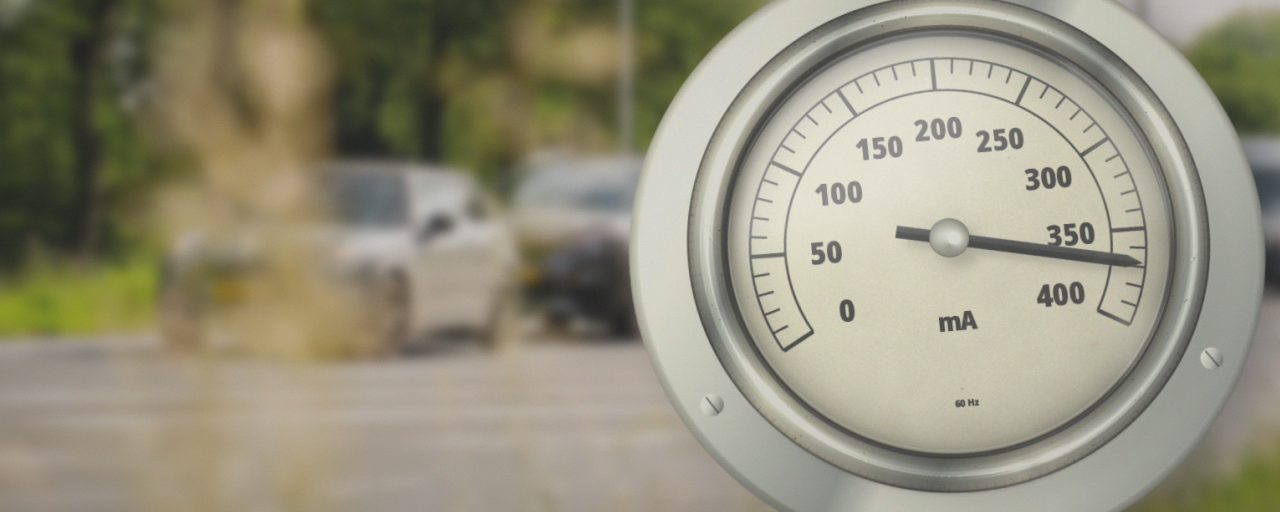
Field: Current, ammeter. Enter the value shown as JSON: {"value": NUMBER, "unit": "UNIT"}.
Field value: {"value": 370, "unit": "mA"}
